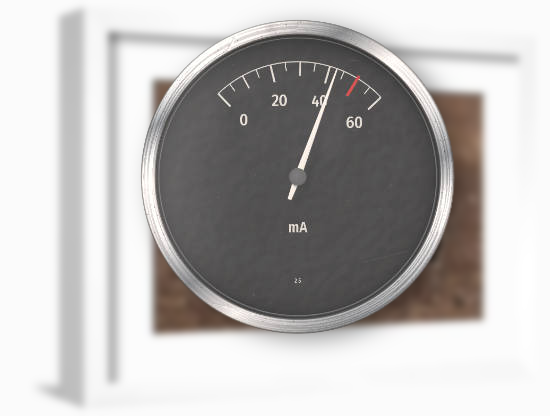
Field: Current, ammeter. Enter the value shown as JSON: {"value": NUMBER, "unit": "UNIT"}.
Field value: {"value": 42.5, "unit": "mA"}
